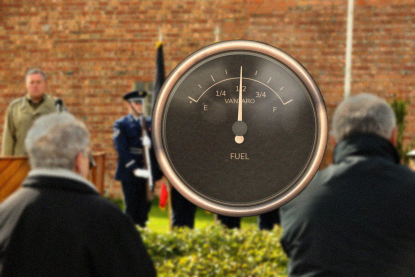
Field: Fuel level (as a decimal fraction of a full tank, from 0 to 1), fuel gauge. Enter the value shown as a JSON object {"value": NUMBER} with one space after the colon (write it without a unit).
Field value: {"value": 0.5}
